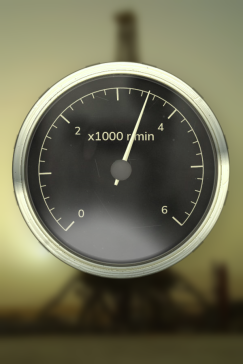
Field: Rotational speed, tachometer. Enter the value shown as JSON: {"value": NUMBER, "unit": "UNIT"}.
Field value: {"value": 3500, "unit": "rpm"}
